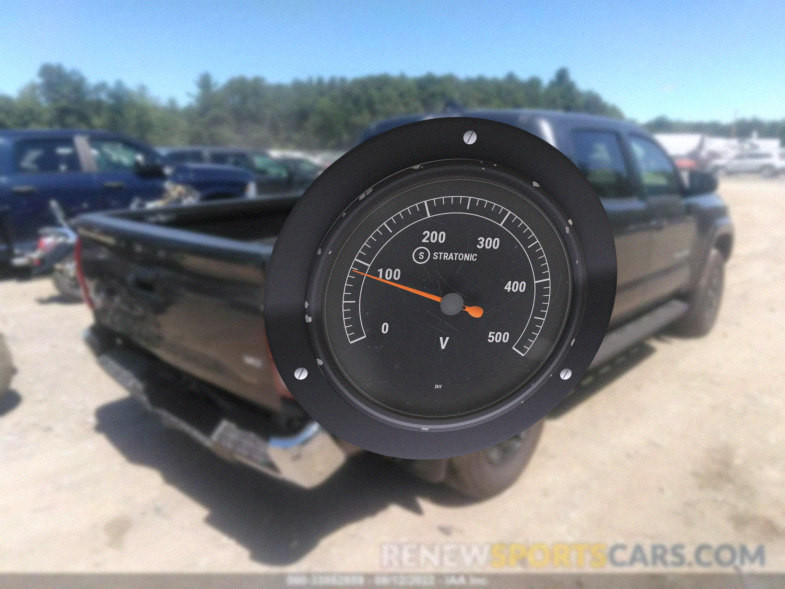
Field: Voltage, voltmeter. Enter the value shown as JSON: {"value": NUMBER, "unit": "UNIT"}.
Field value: {"value": 90, "unit": "V"}
